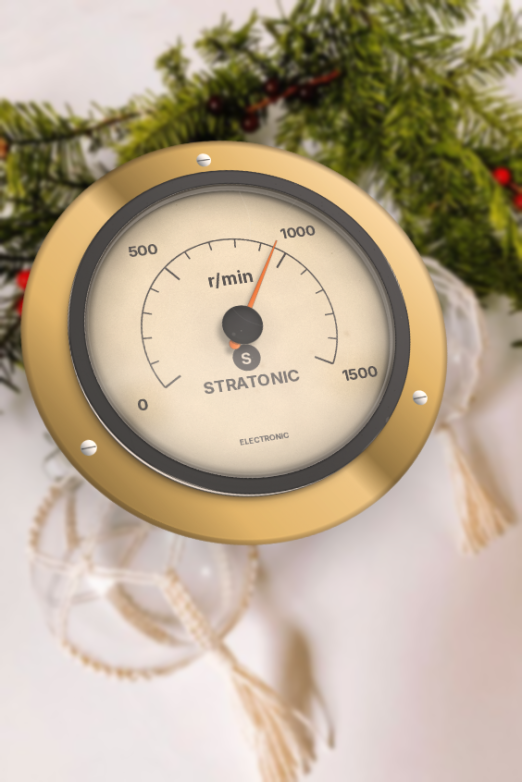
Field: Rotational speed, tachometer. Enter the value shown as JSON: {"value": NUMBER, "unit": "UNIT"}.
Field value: {"value": 950, "unit": "rpm"}
